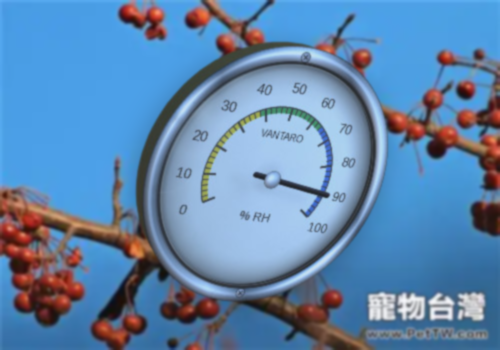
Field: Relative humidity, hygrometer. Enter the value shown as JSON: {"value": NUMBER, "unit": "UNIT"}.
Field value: {"value": 90, "unit": "%"}
